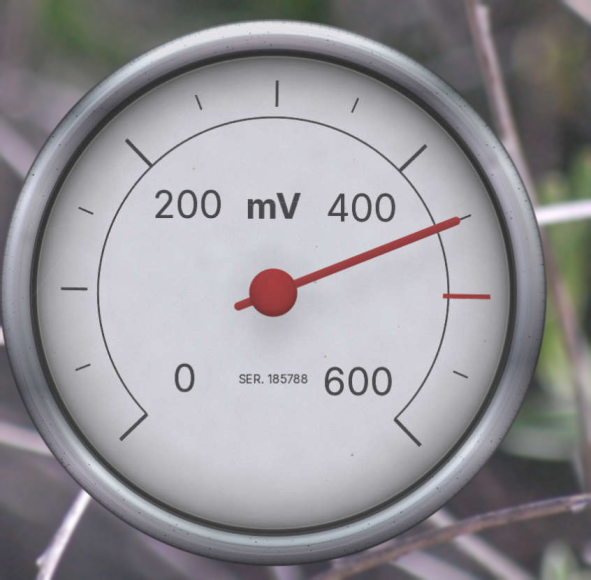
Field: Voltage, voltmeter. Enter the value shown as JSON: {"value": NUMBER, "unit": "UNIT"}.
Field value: {"value": 450, "unit": "mV"}
